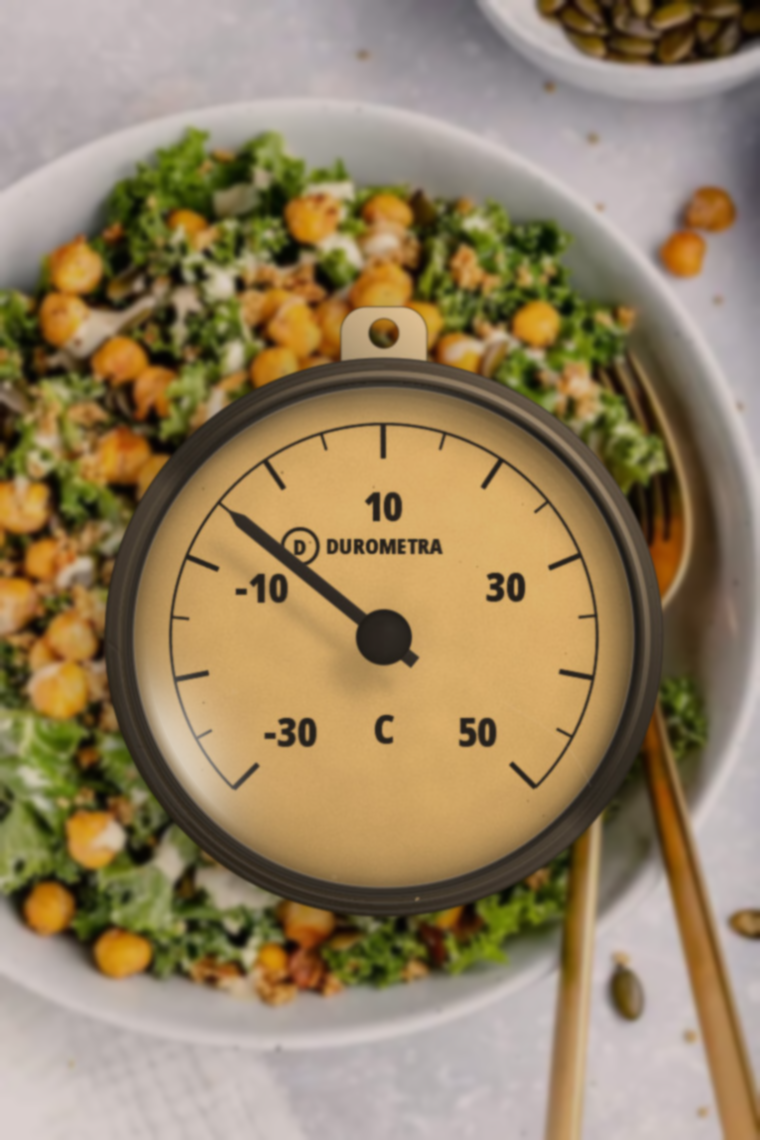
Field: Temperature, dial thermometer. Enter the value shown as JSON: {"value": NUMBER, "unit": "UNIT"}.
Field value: {"value": -5, "unit": "°C"}
